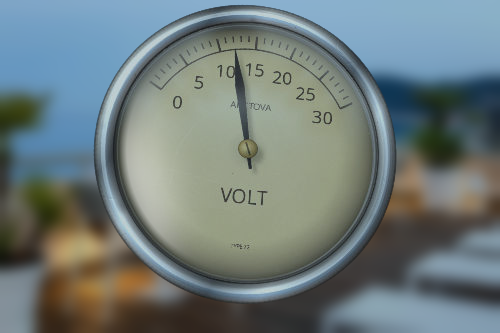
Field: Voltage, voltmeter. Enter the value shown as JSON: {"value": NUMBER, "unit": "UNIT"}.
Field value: {"value": 12, "unit": "V"}
